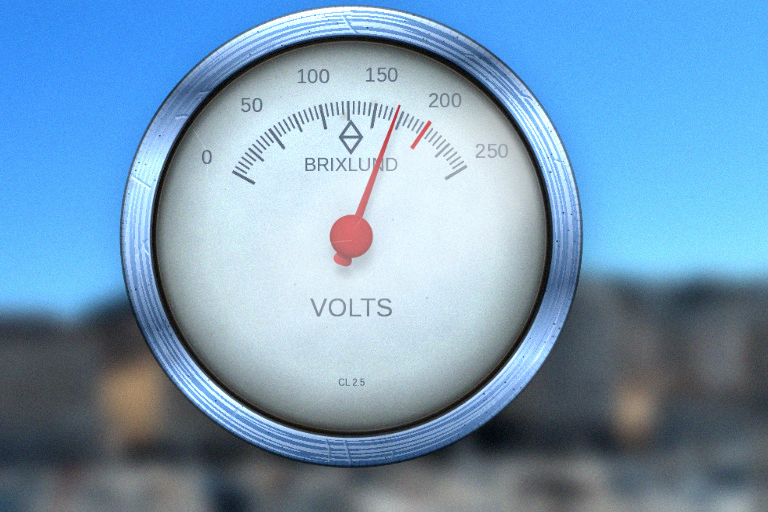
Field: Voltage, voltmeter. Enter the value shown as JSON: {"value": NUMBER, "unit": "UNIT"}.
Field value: {"value": 170, "unit": "V"}
